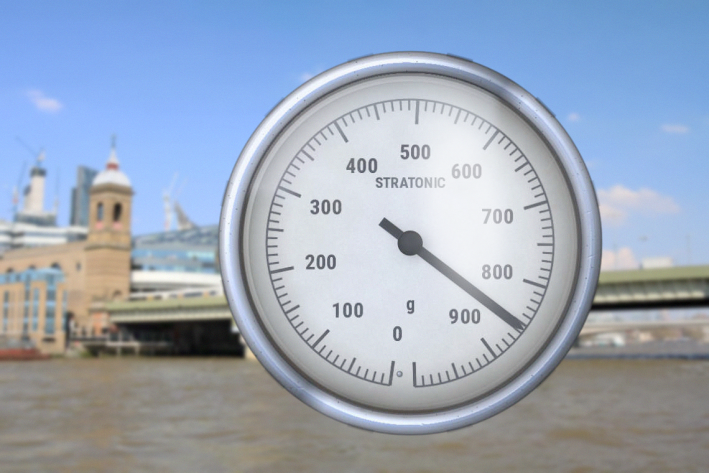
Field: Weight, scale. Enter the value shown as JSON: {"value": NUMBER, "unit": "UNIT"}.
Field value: {"value": 855, "unit": "g"}
